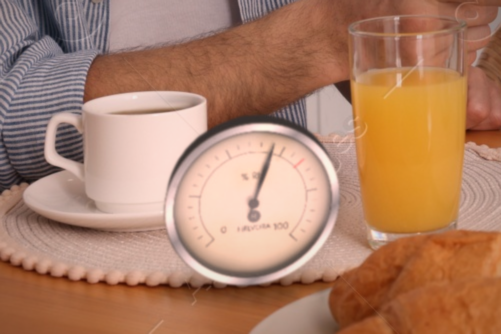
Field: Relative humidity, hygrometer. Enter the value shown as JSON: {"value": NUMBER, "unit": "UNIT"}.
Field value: {"value": 56, "unit": "%"}
